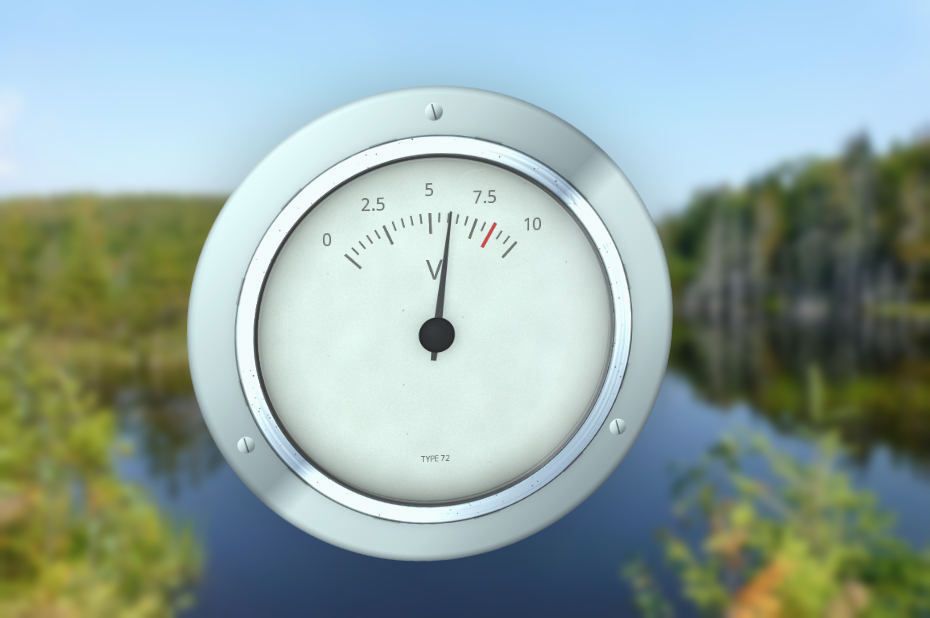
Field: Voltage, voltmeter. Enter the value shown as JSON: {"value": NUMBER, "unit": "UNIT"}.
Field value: {"value": 6, "unit": "V"}
